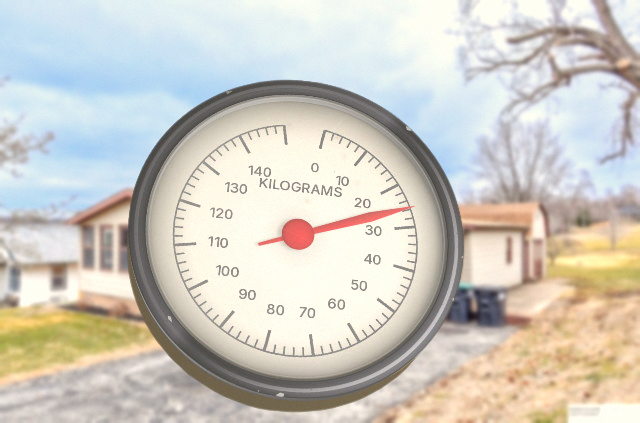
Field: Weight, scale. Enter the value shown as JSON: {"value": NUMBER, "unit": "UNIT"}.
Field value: {"value": 26, "unit": "kg"}
